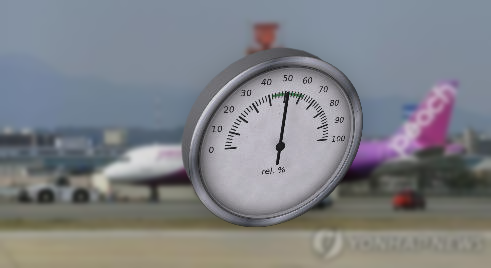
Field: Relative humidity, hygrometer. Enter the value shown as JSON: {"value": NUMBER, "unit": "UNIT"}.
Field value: {"value": 50, "unit": "%"}
